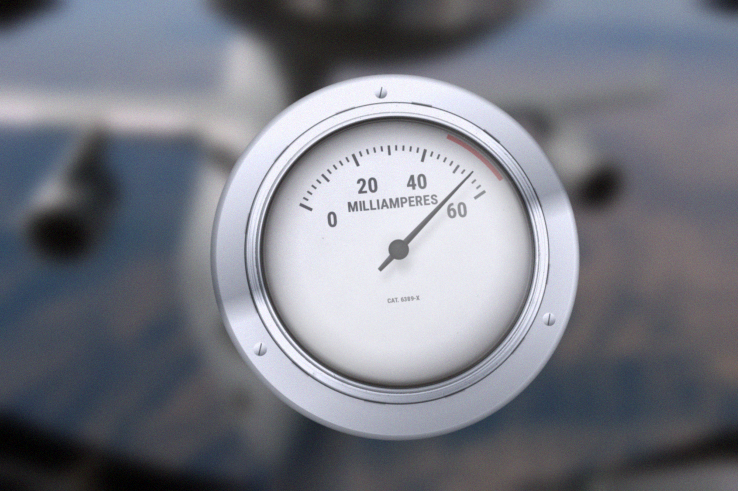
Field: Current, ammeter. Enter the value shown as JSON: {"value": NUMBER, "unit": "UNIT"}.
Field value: {"value": 54, "unit": "mA"}
